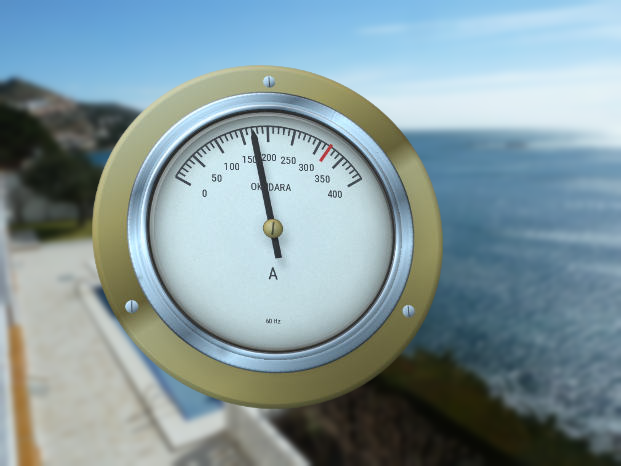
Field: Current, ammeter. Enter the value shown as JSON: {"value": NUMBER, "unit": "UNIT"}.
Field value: {"value": 170, "unit": "A"}
